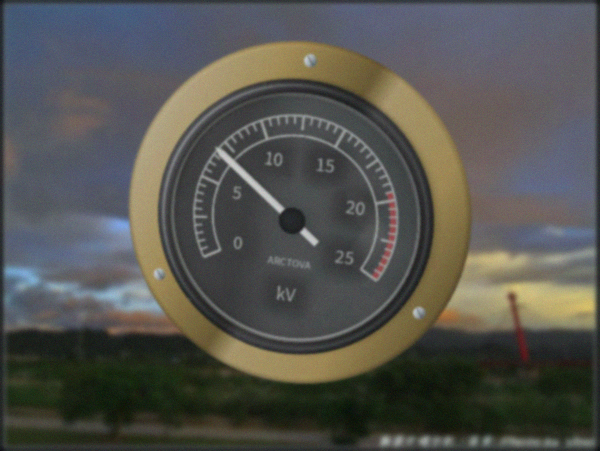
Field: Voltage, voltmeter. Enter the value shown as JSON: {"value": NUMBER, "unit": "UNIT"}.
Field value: {"value": 7, "unit": "kV"}
